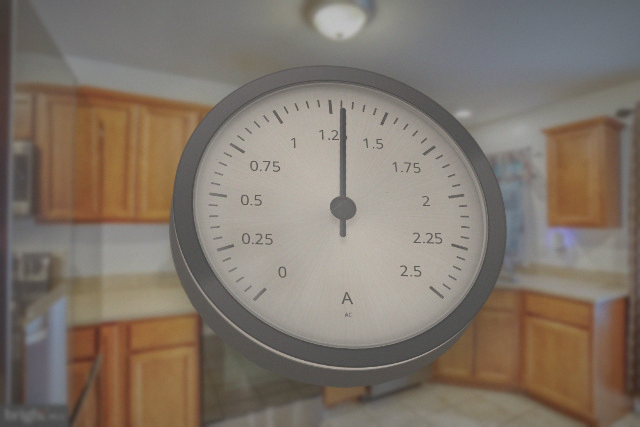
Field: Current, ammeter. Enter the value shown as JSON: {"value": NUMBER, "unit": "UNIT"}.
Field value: {"value": 1.3, "unit": "A"}
